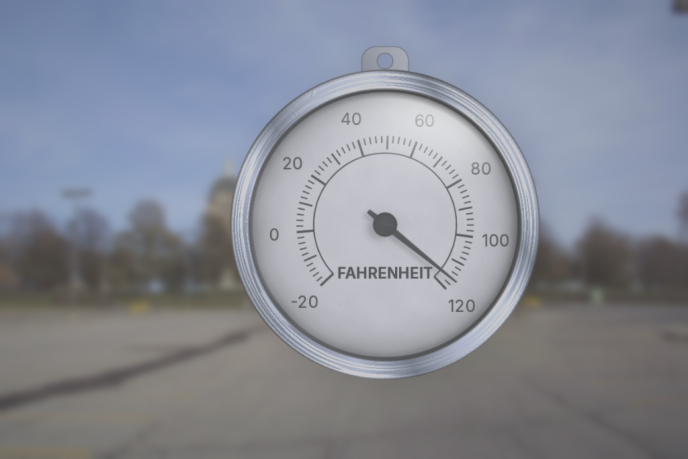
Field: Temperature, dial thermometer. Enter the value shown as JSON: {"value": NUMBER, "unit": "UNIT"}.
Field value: {"value": 116, "unit": "°F"}
